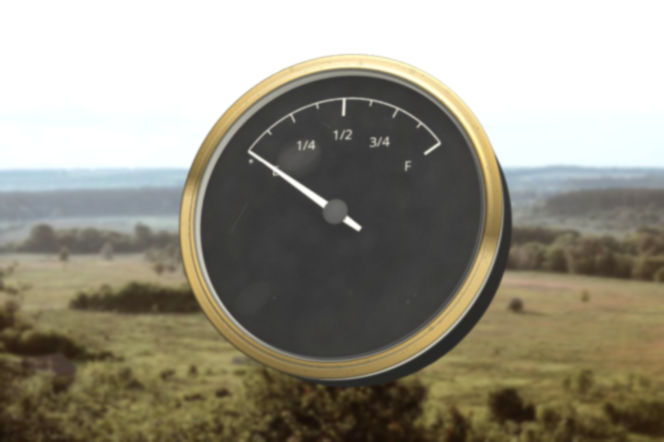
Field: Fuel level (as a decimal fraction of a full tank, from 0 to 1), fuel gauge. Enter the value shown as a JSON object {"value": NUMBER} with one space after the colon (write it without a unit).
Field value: {"value": 0}
